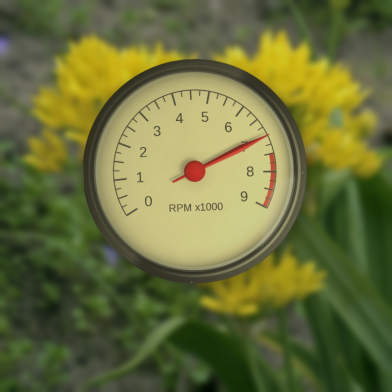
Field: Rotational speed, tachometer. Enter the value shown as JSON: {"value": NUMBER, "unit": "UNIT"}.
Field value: {"value": 7000, "unit": "rpm"}
